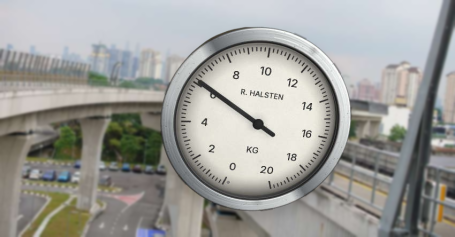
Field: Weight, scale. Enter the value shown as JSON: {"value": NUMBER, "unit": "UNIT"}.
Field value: {"value": 6.2, "unit": "kg"}
